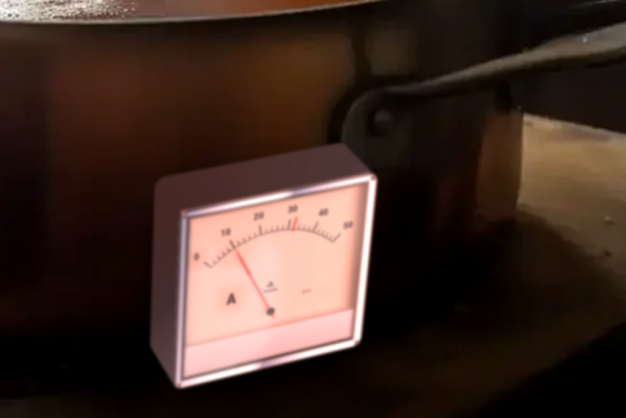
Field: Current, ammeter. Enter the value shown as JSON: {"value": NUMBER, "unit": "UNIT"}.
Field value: {"value": 10, "unit": "A"}
